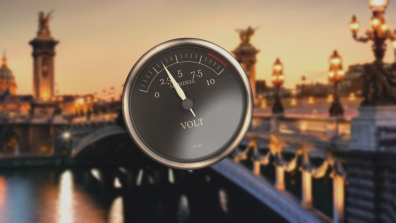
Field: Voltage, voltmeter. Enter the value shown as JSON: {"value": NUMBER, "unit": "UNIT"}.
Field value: {"value": 3.5, "unit": "V"}
